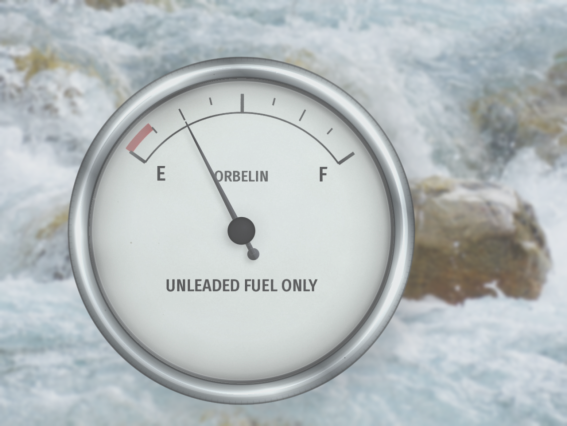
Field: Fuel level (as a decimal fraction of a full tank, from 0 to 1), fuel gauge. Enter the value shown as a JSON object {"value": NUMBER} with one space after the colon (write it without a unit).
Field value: {"value": 0.25}
